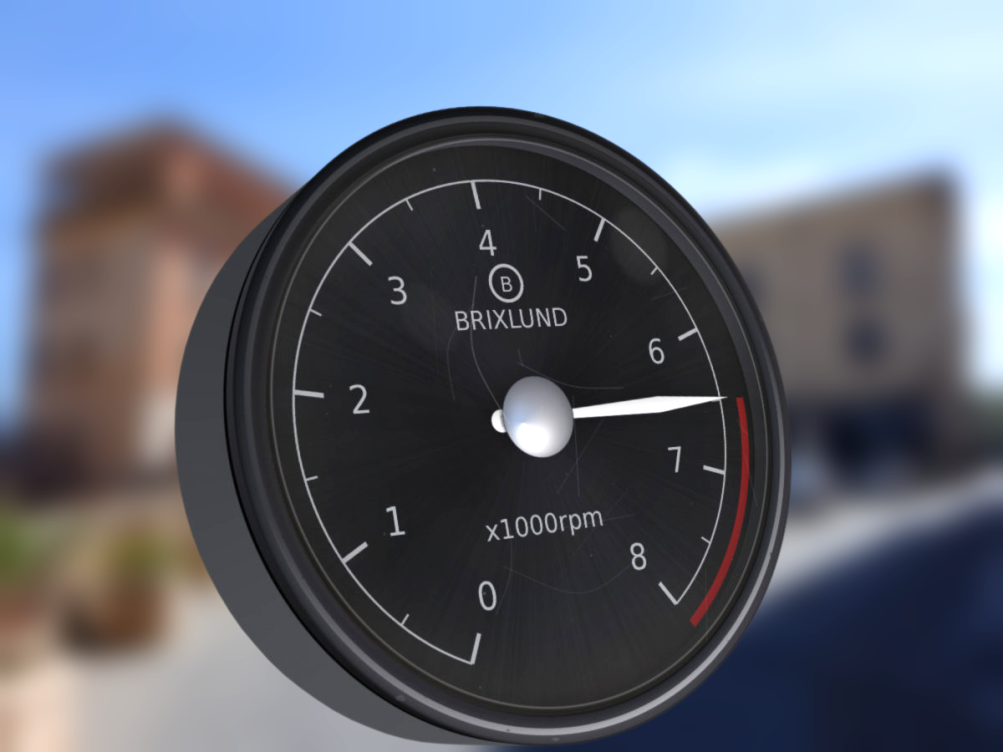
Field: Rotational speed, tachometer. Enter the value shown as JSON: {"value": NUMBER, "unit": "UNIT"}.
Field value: {"value": 6500, "unit": "rpm"}
